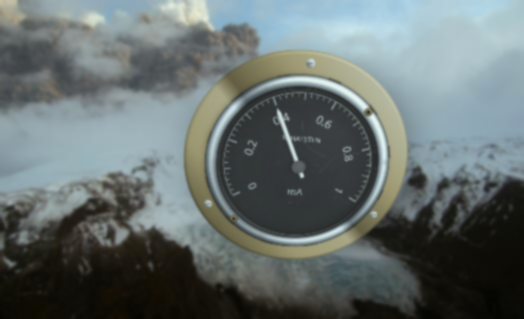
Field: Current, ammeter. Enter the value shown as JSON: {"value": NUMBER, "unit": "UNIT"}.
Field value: {"value": 0.4, "unit": "mA"}
